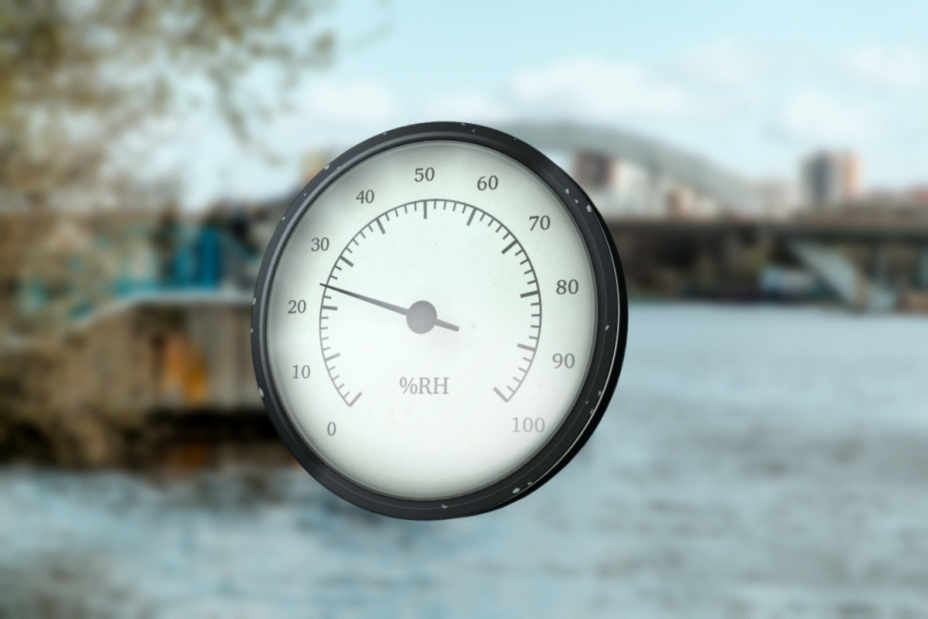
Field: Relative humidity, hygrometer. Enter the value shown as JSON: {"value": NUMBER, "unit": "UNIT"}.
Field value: {"value": 24, "unit": "%"}
